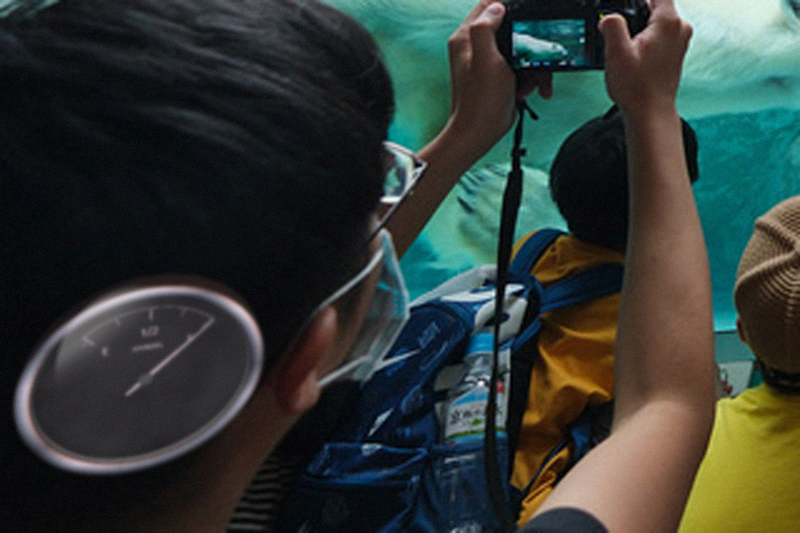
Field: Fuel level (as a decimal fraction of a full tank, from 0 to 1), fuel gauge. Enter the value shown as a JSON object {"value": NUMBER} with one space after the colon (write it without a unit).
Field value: {"value": 1}
